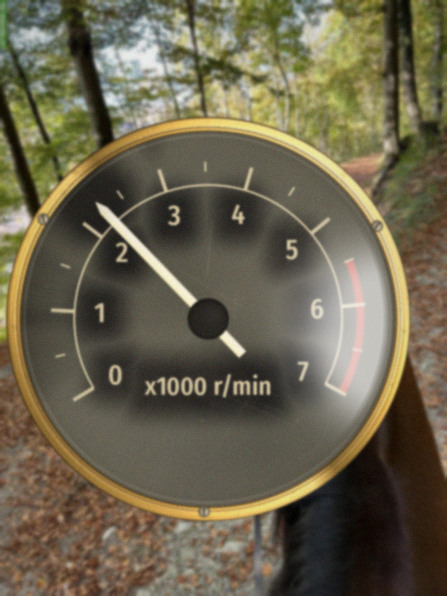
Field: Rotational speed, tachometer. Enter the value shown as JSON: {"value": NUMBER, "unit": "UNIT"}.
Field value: {"value": 2250, "unit": "rpm"}
